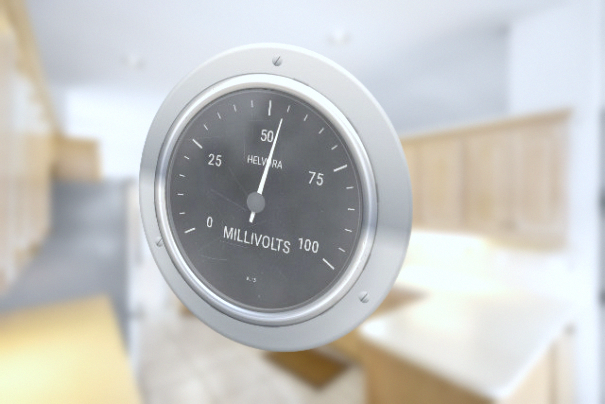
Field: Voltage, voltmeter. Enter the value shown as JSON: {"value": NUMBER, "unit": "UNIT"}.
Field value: {"value": 55, "unit": "mV"}
